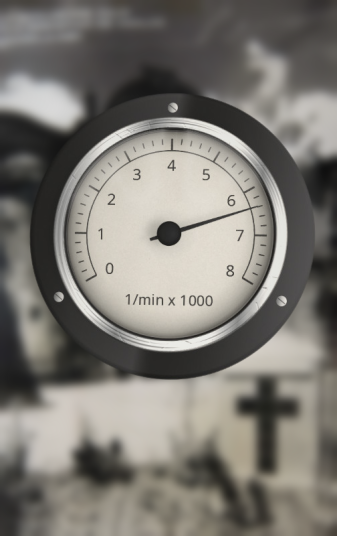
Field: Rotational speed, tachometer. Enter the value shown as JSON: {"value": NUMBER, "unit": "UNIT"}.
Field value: {"value": 6400, "unit": "rpm"}
